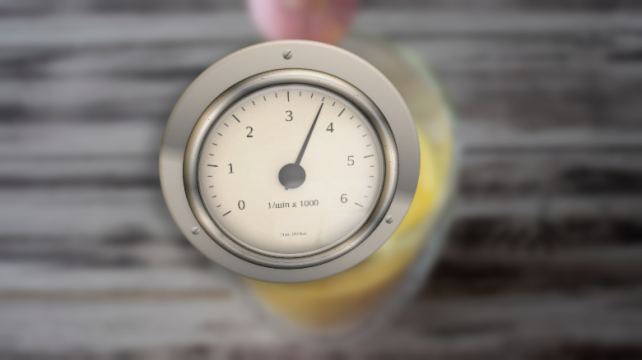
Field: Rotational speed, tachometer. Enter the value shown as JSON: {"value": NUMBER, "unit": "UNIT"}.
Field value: {"value": 3600, "unit": "rpm"}
